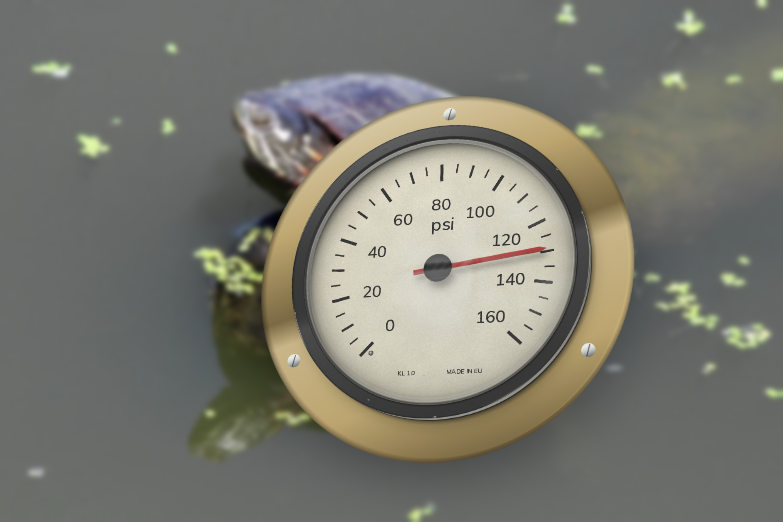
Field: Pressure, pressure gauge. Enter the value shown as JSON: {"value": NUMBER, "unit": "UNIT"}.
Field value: {"value": 130, "unit": "psi"}
